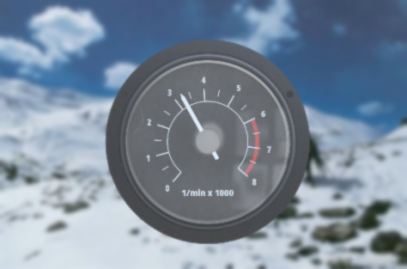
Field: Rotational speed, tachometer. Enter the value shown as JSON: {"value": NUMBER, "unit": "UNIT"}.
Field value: {"value": 3250, "unit": "rpm"}
